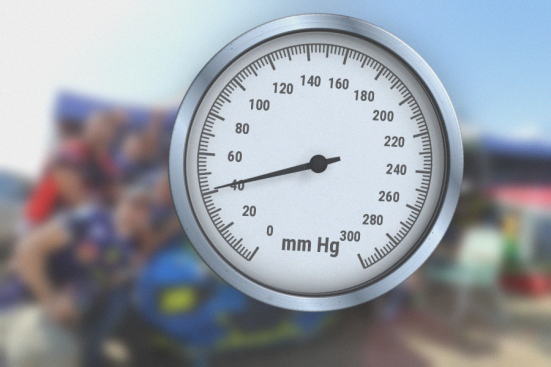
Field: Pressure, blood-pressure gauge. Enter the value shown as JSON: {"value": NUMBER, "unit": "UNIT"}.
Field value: {"value": 42, "unit": "mmHg"}
